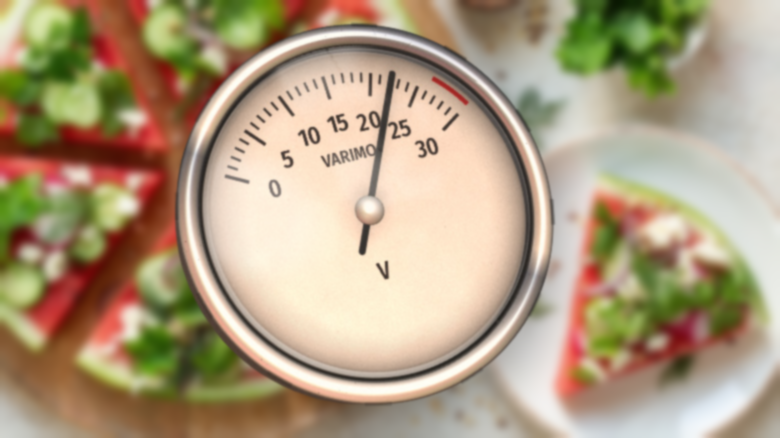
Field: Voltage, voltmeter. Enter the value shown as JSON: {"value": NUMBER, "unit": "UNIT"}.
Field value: {"value": 22, "unit": "V"}
